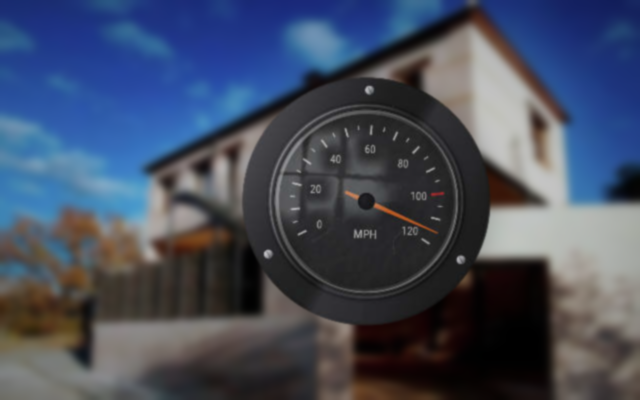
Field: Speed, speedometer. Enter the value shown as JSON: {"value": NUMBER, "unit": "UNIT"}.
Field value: {"value": 115, "unit": "mph"}
